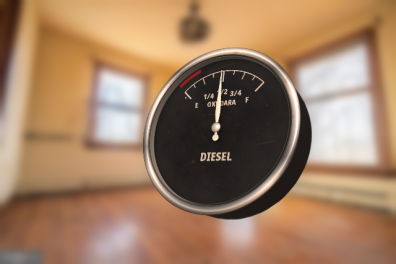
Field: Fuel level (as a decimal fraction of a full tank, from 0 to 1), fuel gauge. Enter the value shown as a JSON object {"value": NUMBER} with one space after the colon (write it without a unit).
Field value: {"value": 0.5}
